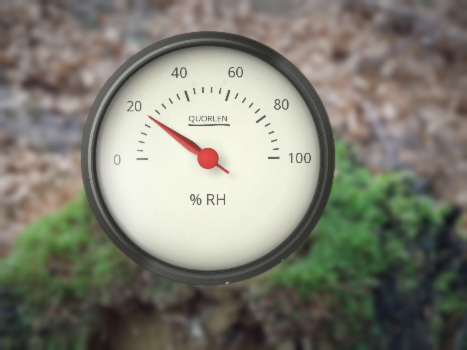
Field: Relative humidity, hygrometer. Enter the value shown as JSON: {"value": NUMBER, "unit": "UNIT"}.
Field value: {"value": 20, "unit": "%"}
